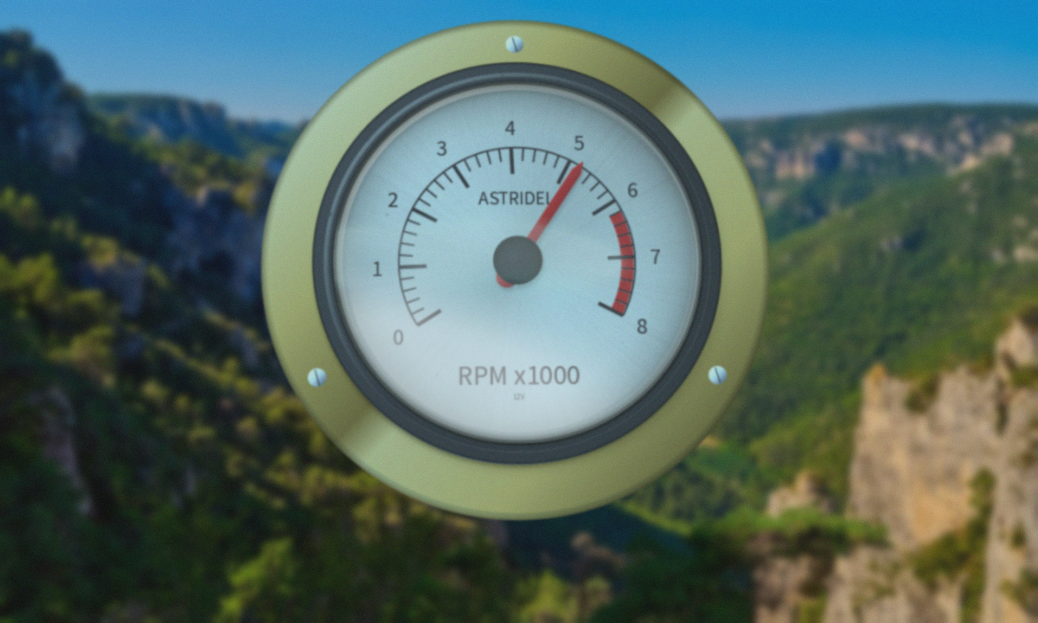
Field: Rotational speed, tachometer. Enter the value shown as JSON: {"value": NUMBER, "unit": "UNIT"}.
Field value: {"value": 5200, "unit": "rpm"}
